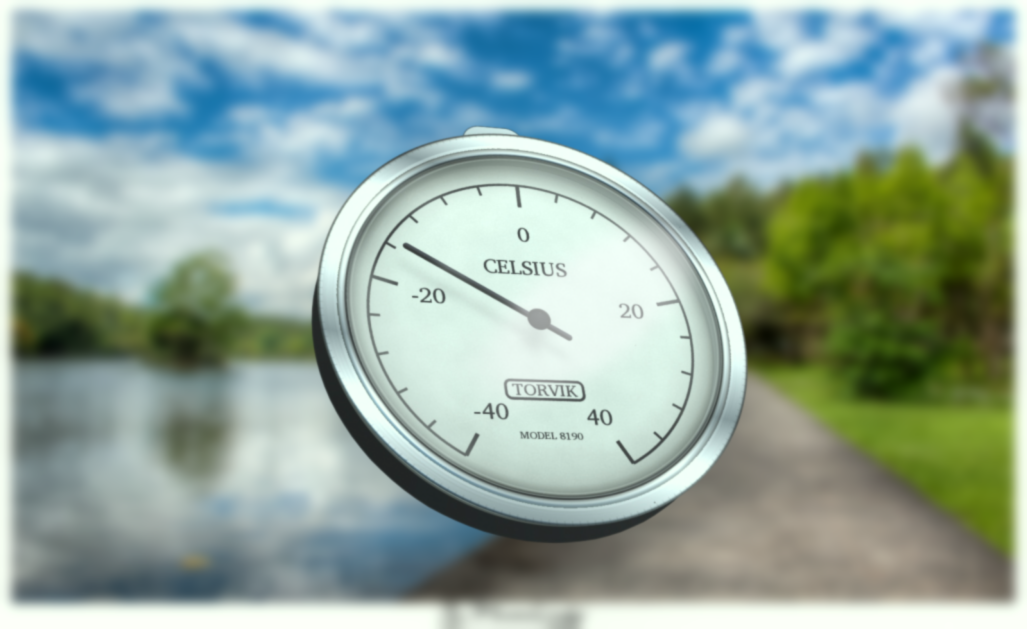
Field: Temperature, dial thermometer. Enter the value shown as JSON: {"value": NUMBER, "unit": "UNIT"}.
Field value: {"value": -16, "unit": "°C"}
